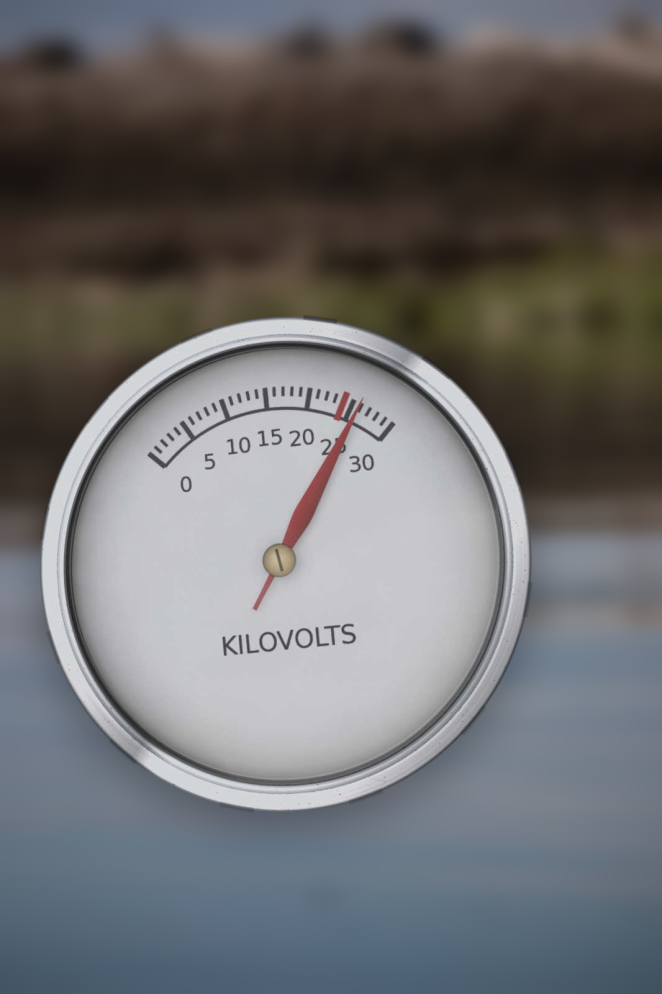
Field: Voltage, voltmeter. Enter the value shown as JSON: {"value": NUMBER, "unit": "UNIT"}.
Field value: {"value": 26, "unit": "kV"}
